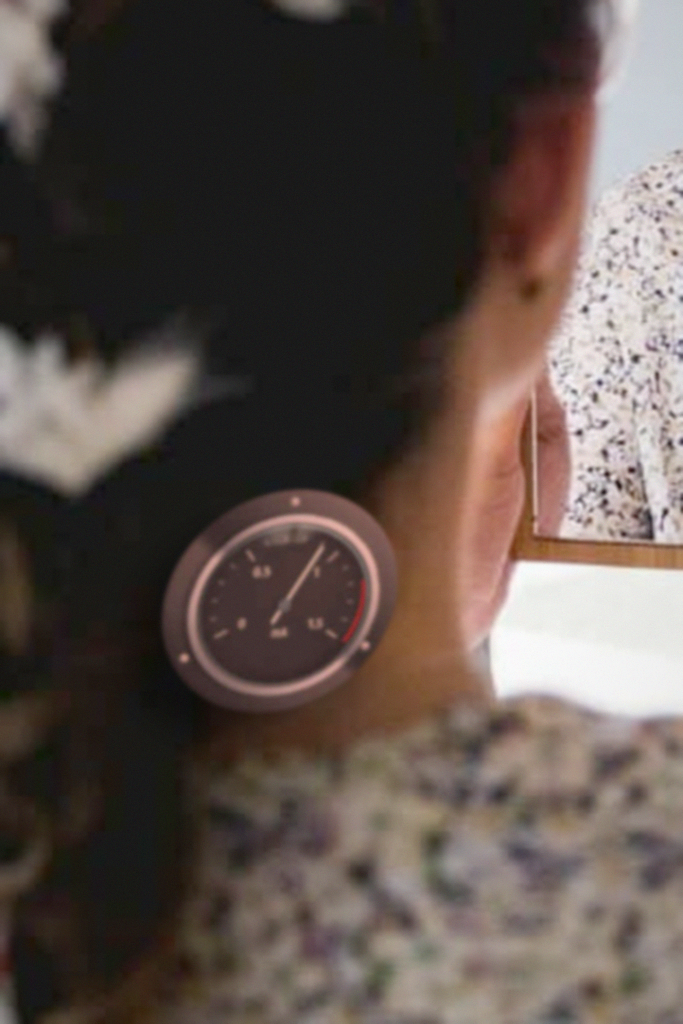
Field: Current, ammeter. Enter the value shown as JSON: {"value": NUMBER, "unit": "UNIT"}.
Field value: {"value": 0.9, "unit": "mA"}
